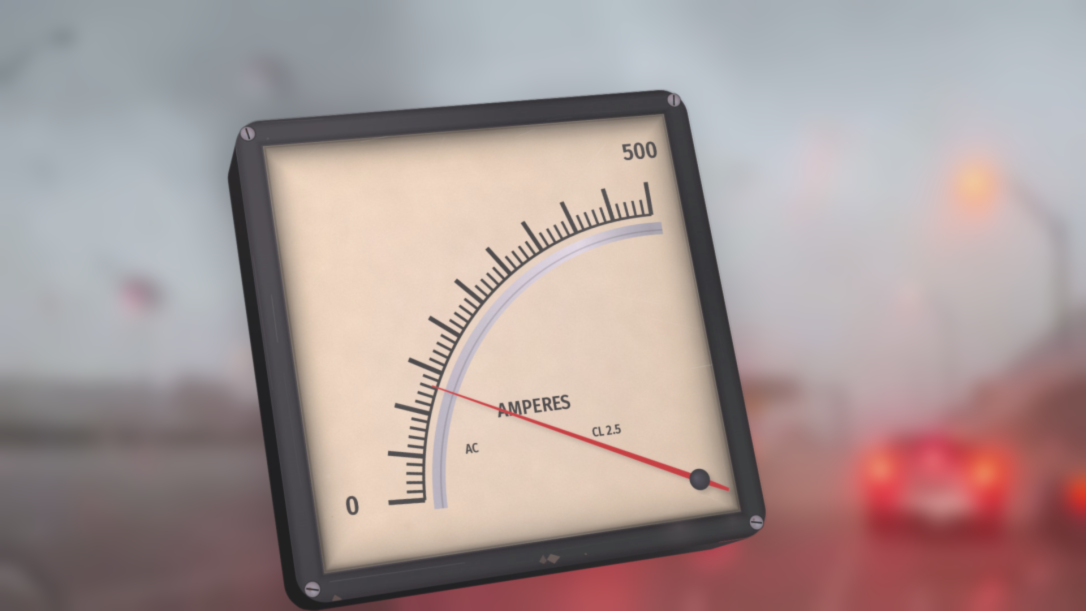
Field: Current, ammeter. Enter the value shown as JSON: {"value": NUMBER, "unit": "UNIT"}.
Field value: {"value": 130, "unit": "A"}
